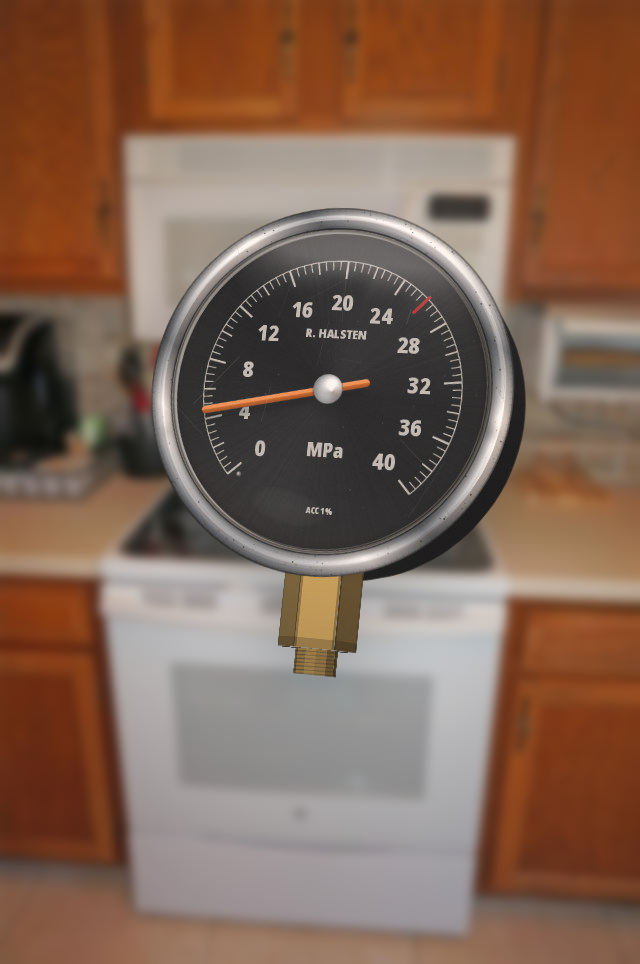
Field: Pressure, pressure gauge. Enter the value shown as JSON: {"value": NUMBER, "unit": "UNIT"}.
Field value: {"value": 4.5, "unit": "MPa"}
